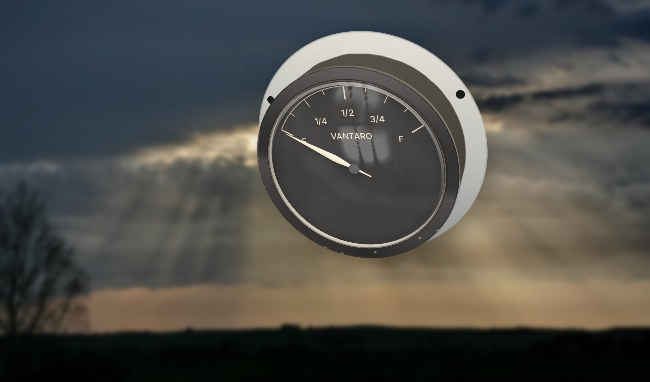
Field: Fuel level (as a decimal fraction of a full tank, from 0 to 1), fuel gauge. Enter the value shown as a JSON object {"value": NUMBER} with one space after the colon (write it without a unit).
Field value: {"value": 0}
